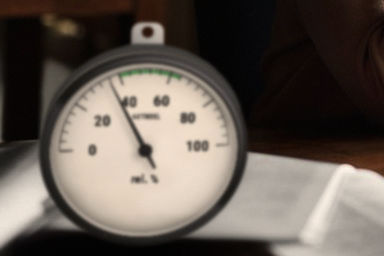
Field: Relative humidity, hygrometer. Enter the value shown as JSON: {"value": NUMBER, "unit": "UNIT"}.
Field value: {"value": 36, "unit": "%"}
